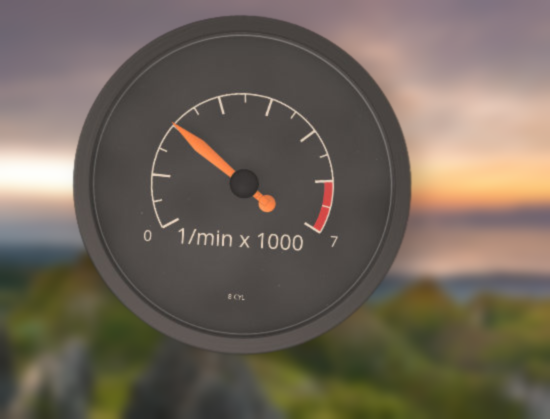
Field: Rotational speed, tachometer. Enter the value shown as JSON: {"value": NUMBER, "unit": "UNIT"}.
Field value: {"value": 2000, "unit": "rpm"}
